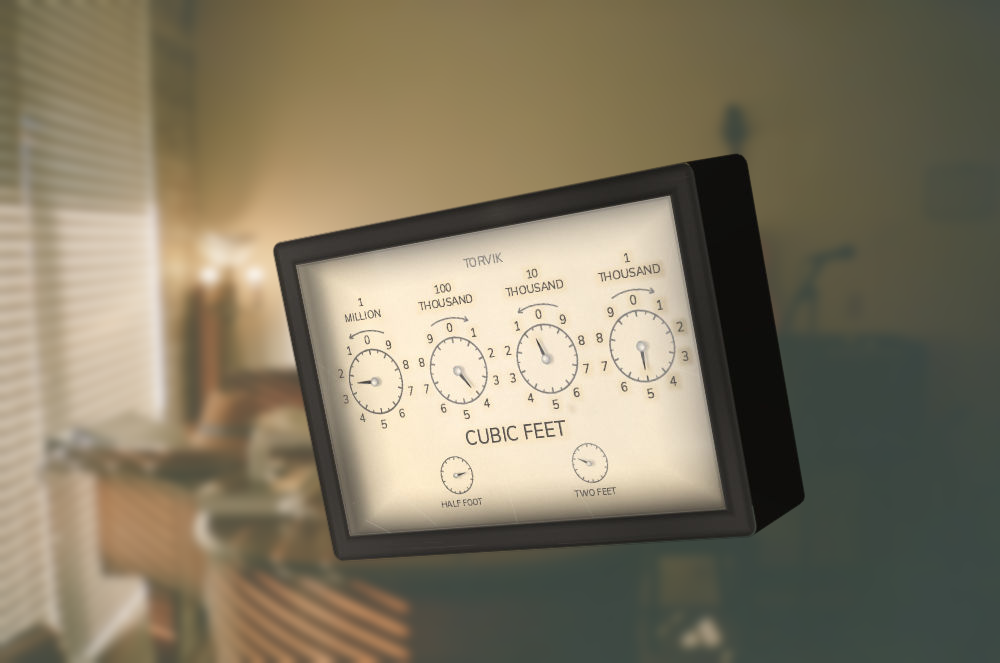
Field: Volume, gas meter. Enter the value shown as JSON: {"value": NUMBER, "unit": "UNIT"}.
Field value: {"value": 240500, "unit": "ft³"}
